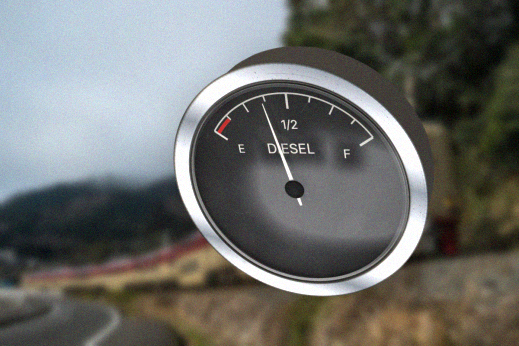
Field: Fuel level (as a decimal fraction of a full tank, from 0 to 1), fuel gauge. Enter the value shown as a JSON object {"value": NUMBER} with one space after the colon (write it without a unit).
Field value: {"value": 0.375}
